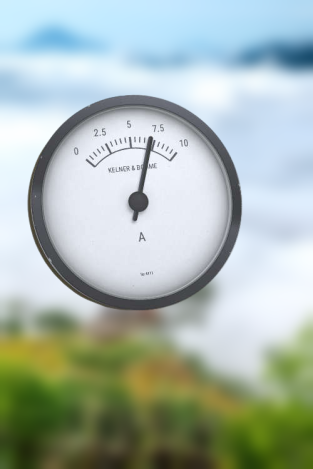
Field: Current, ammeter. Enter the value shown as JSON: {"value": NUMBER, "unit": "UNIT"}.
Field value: {"value": 7, "unit": "A"}
